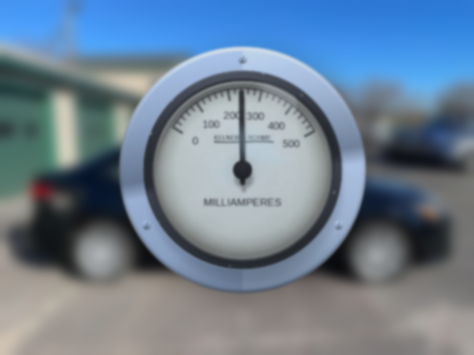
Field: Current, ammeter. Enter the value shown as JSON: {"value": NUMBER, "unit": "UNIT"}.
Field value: {"value": 240, "unit": "mA"}
